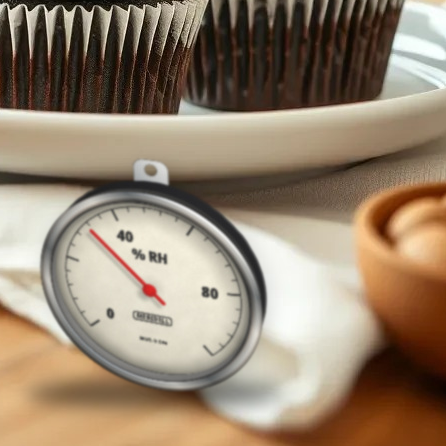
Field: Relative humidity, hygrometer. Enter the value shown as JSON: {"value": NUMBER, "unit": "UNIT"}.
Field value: {"value": 32, "unit": "%"}
